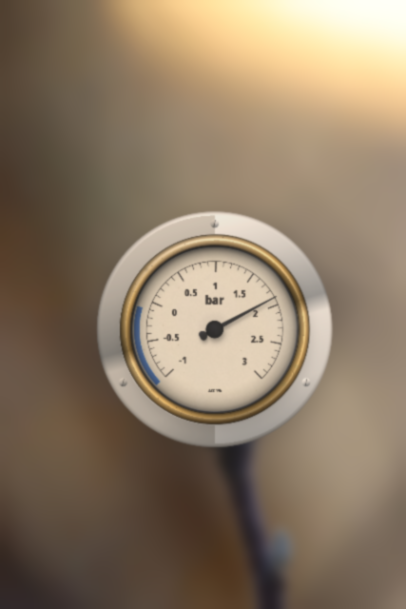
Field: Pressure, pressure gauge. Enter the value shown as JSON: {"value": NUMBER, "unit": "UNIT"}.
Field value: {"value": 1.9, "unit": "bar"}
